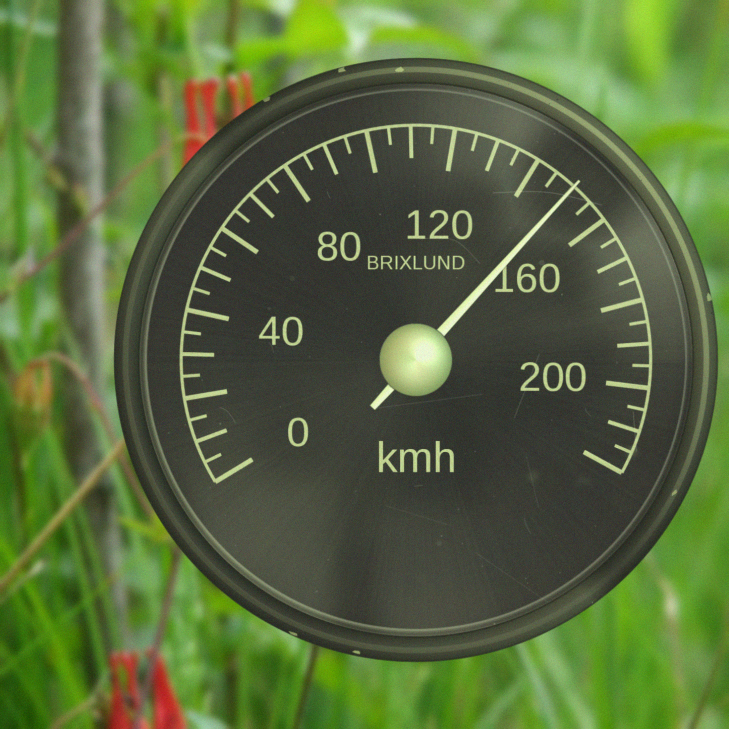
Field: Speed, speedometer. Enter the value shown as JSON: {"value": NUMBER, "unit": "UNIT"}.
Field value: {"value": 150, "unit": "km/h"}
